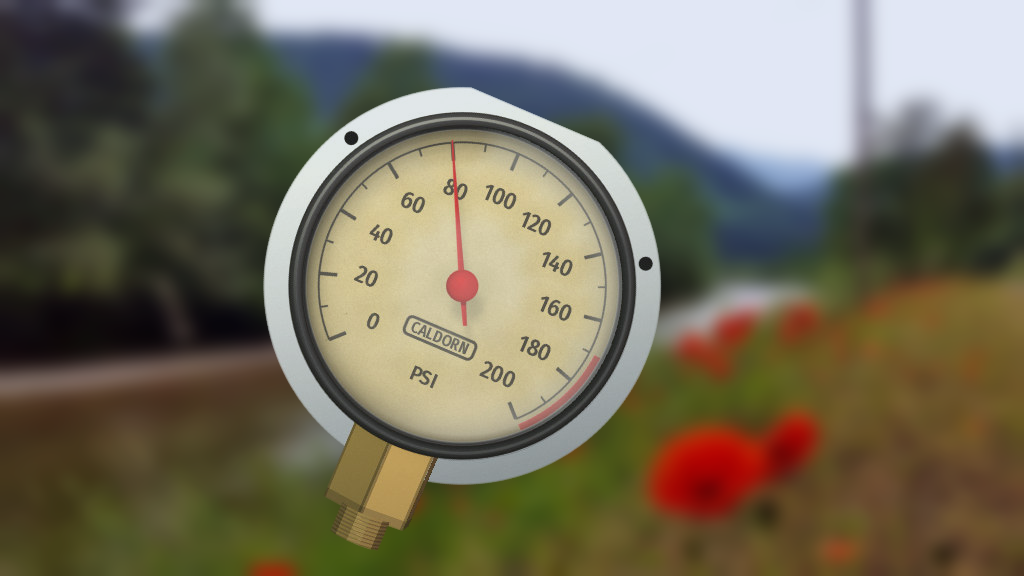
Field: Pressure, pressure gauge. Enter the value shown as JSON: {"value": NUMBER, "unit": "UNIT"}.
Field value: {"value": 80, "unit": "psi"}
